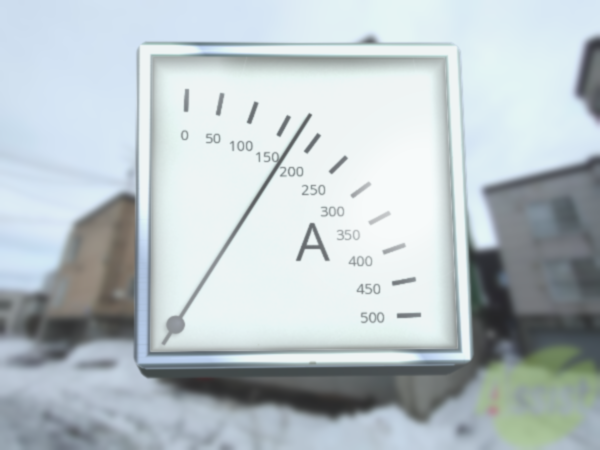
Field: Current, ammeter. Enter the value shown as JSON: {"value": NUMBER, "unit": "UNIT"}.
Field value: {"value": 175, "unit": "A"}
